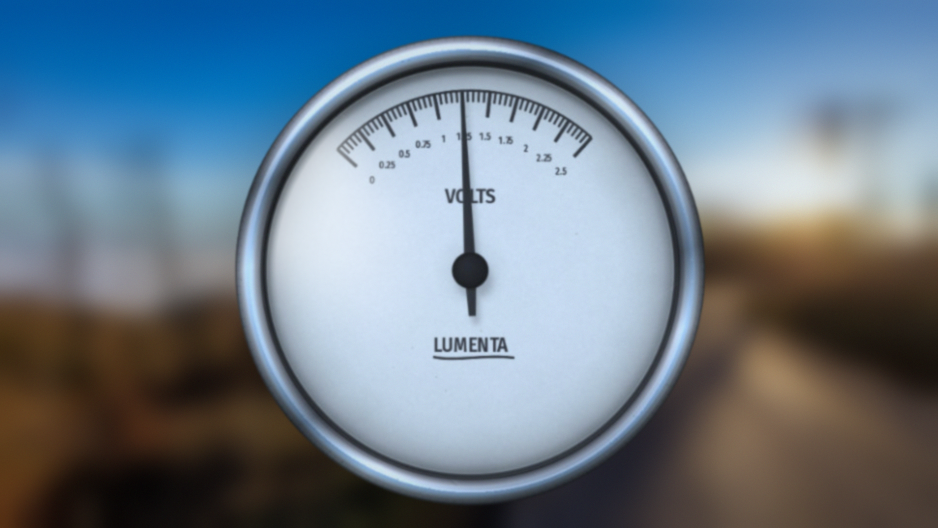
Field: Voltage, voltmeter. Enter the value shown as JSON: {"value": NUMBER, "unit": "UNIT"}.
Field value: {"value": 1.25, "unit": "V"}
